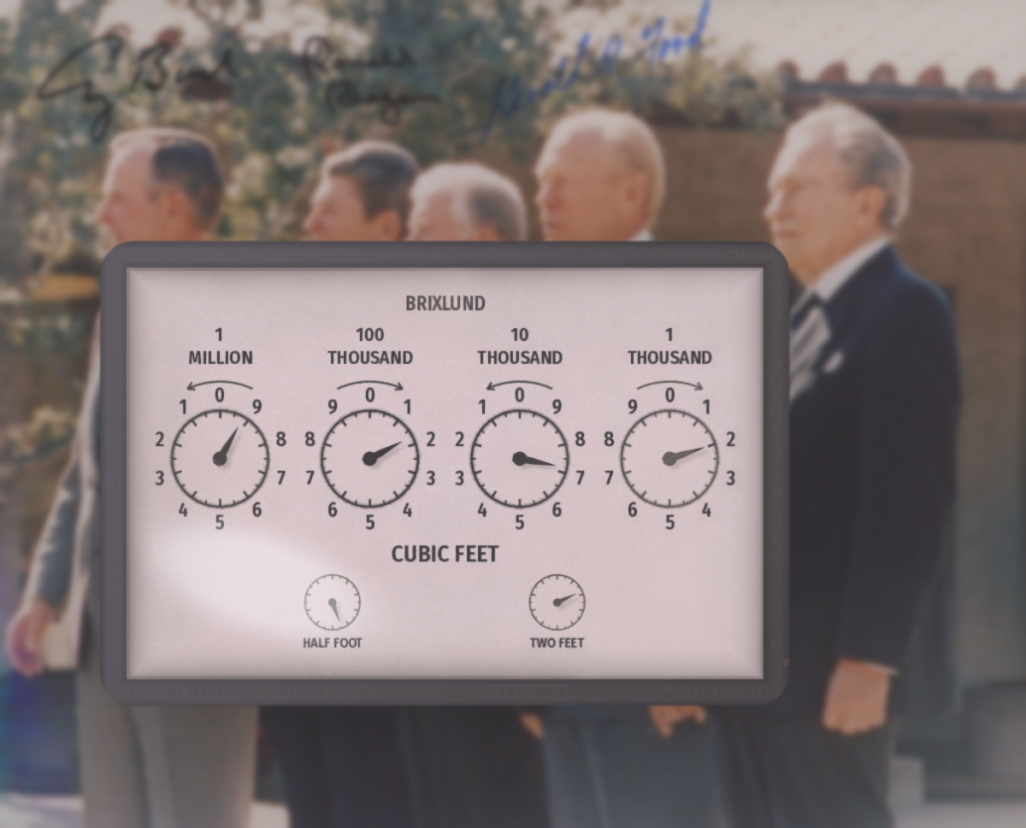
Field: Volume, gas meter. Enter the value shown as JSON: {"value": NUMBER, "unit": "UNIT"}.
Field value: {"value": 917200, "unit": "ft³"}
